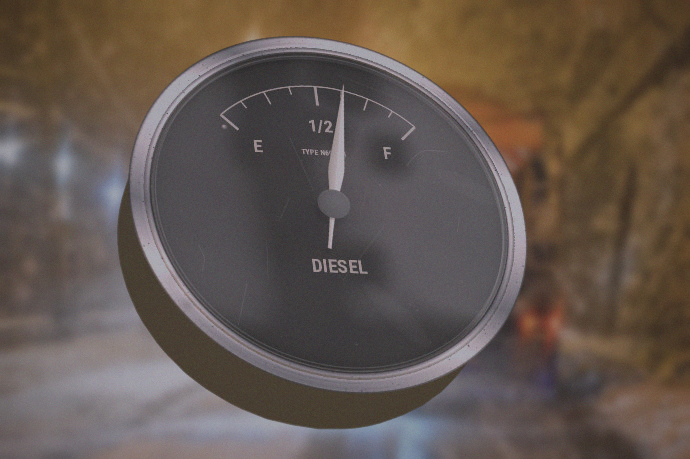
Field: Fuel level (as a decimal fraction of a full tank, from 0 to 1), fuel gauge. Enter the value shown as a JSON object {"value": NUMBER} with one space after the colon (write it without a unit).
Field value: {"value": 0.625}
